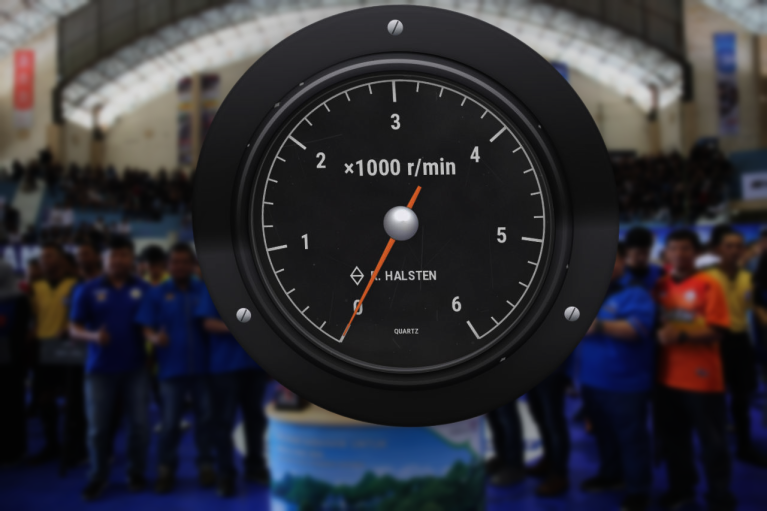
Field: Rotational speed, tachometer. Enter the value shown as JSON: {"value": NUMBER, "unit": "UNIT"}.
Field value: {"value": 0, "unit": "rpm"}
